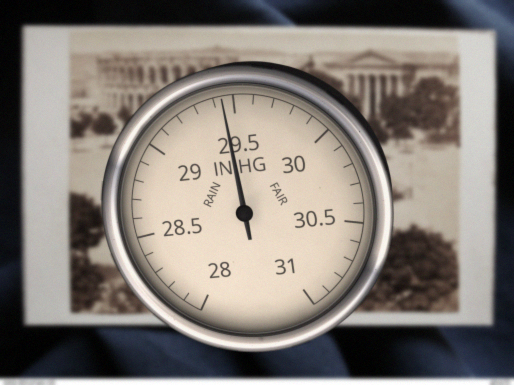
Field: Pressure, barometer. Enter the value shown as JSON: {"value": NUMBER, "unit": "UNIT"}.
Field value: {"value": 29.45, "unit": "inHg"}
